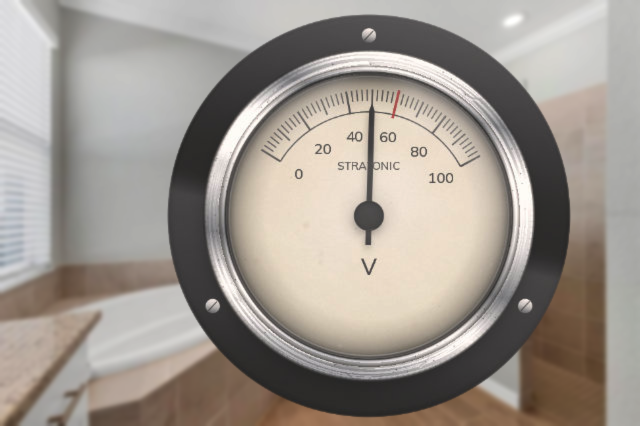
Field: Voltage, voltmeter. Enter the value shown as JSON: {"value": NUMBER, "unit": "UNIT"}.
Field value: {"value": 50, "unit": "V"}
